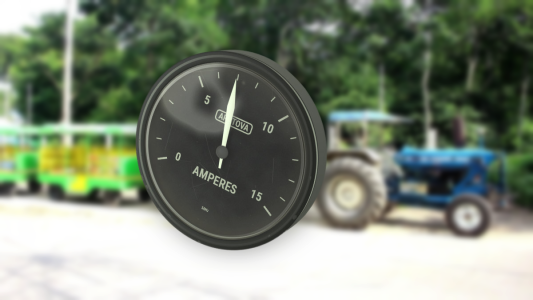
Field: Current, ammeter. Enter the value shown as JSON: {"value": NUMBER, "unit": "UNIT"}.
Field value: {"value": 7, "unit": "A"}
